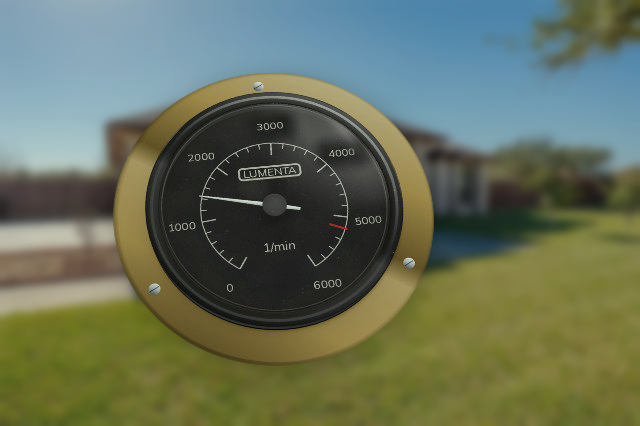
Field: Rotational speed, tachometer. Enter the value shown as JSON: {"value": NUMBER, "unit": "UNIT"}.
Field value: {"value": 1400, "unit": "rpm"}
